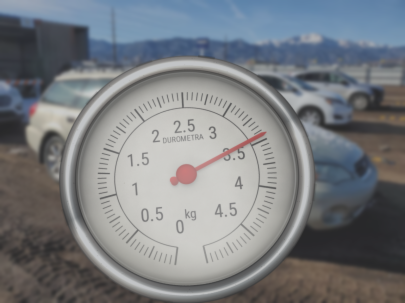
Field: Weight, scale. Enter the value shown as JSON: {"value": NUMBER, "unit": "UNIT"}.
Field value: {"value": 3.45, "unit": "kg"}
